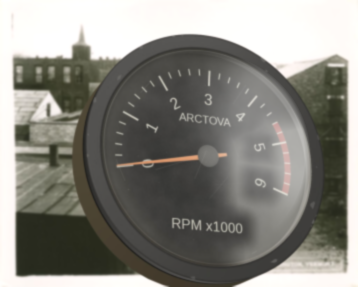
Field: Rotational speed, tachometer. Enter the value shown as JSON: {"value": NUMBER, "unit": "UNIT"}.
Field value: {"value": 0, "unit": "rpm"}
